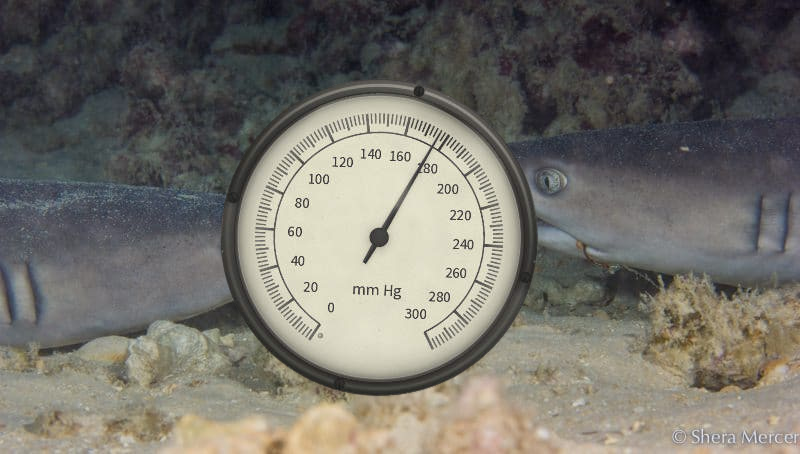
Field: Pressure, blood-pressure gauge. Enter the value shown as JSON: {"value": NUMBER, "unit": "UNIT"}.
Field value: {"value": 176, "unit": "mmHg"}
